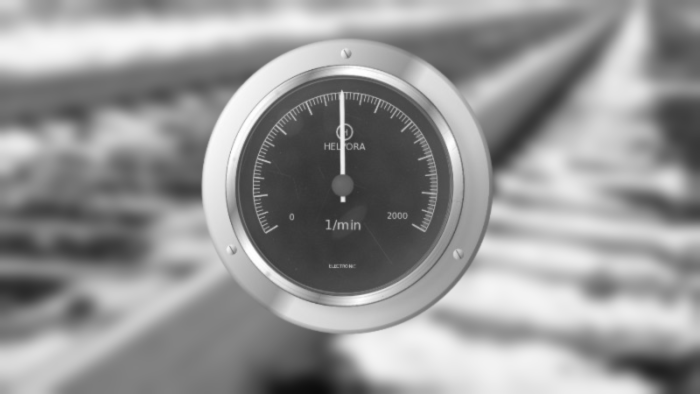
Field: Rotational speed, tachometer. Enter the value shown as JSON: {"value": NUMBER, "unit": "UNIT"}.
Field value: {"value": 1000, "unit": "rpm"}
